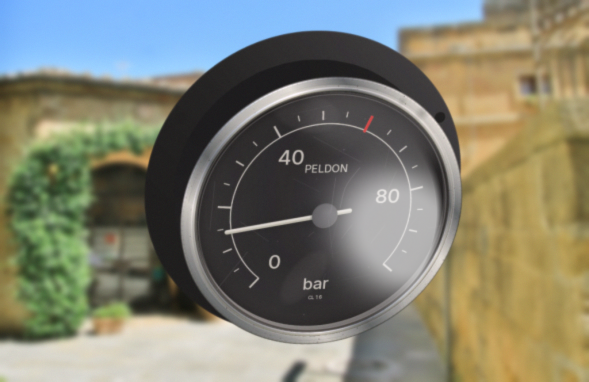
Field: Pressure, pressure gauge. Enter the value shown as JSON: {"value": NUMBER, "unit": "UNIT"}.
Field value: {"value": 15, "unit": "bar"}
